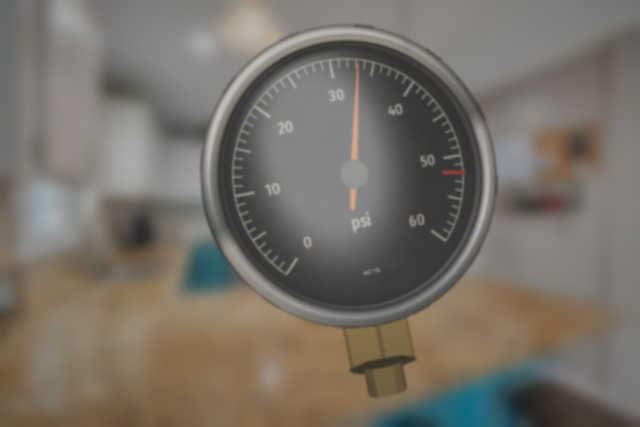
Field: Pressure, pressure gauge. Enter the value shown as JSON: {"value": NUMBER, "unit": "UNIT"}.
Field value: {"value": 33, "unit": "psi"}
